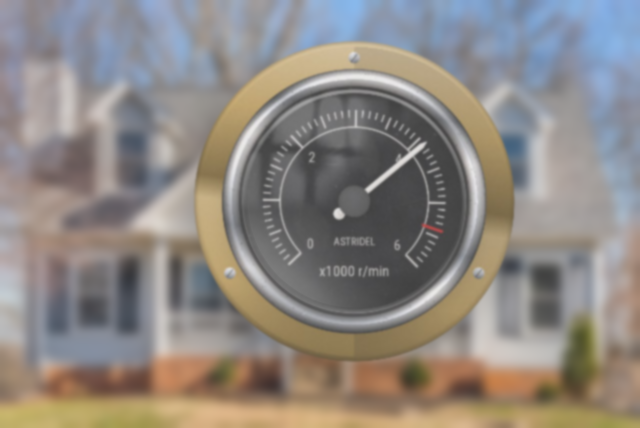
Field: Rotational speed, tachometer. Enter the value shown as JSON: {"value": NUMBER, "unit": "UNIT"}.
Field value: {"value": 4100, "unit": "rpm"}
